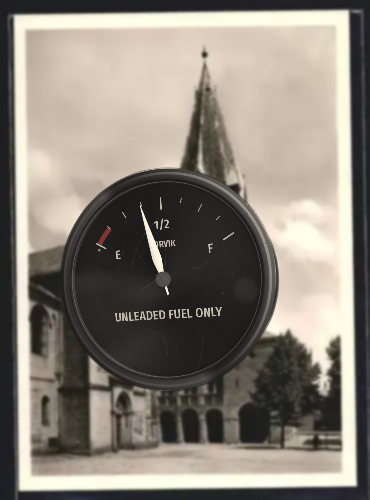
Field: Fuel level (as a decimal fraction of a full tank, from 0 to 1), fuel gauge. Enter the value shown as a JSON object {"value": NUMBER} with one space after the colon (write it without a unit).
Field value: {"value": 0.375}
